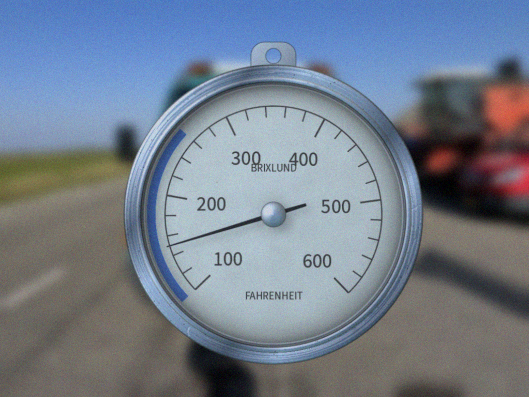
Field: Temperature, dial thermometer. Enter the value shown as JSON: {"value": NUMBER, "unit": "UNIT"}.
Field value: {"value": 150, "unit": "°F"}
